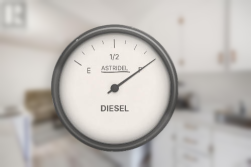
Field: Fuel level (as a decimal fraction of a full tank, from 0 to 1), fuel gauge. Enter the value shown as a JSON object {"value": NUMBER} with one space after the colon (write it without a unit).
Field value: {"value": 1}
